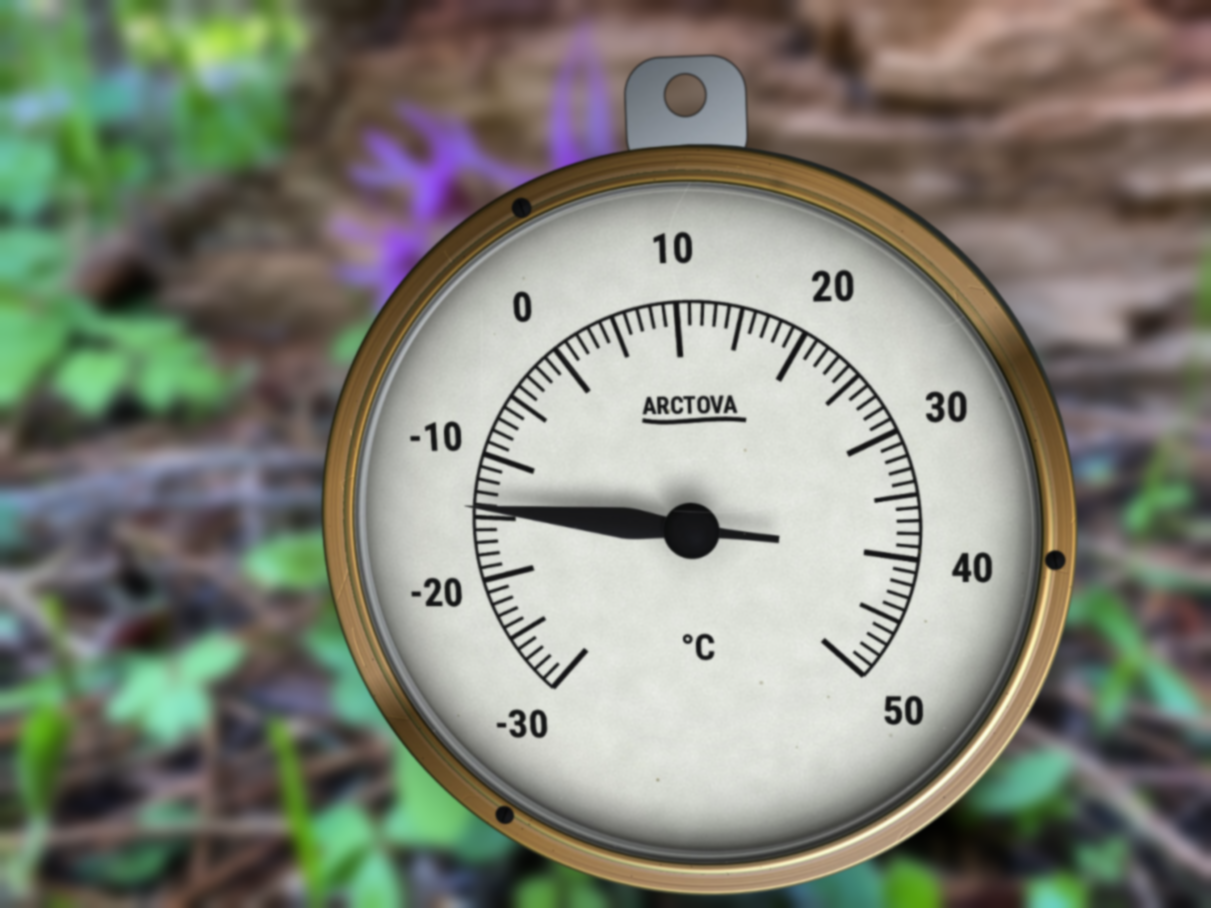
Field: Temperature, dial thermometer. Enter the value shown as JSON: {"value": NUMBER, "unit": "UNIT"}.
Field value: {"value": -14, "unit": "°C"}
